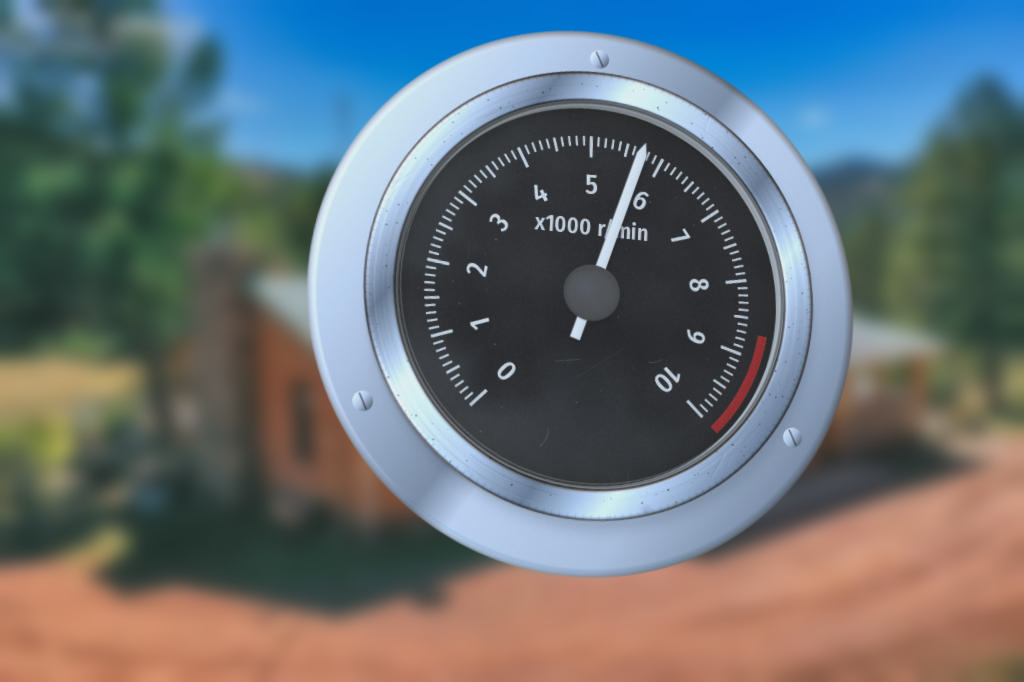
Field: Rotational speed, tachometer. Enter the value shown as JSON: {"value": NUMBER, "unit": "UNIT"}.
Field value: {"value": 5700, "unit": "rpm"}
